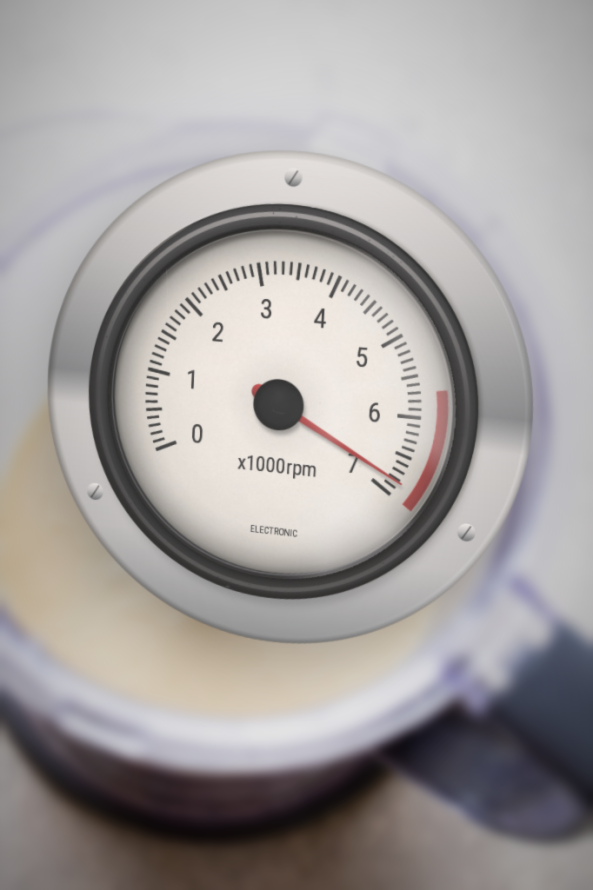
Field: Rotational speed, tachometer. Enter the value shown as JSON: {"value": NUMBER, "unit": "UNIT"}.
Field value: {"value": 6800, "unit": "rpm"}
